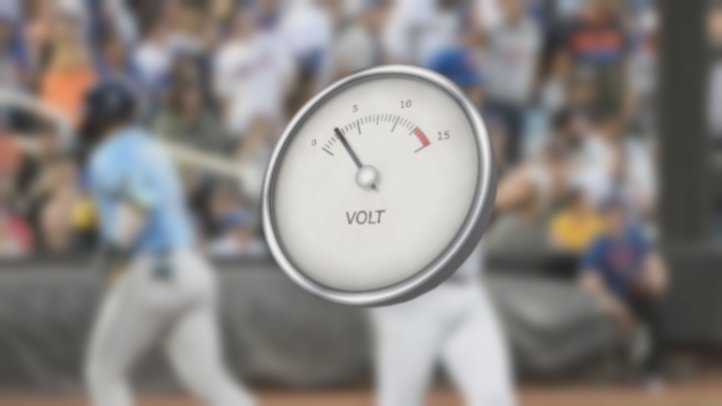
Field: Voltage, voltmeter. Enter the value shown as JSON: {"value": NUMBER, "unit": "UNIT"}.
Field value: {"value": 2.5, "unit": "V"}
